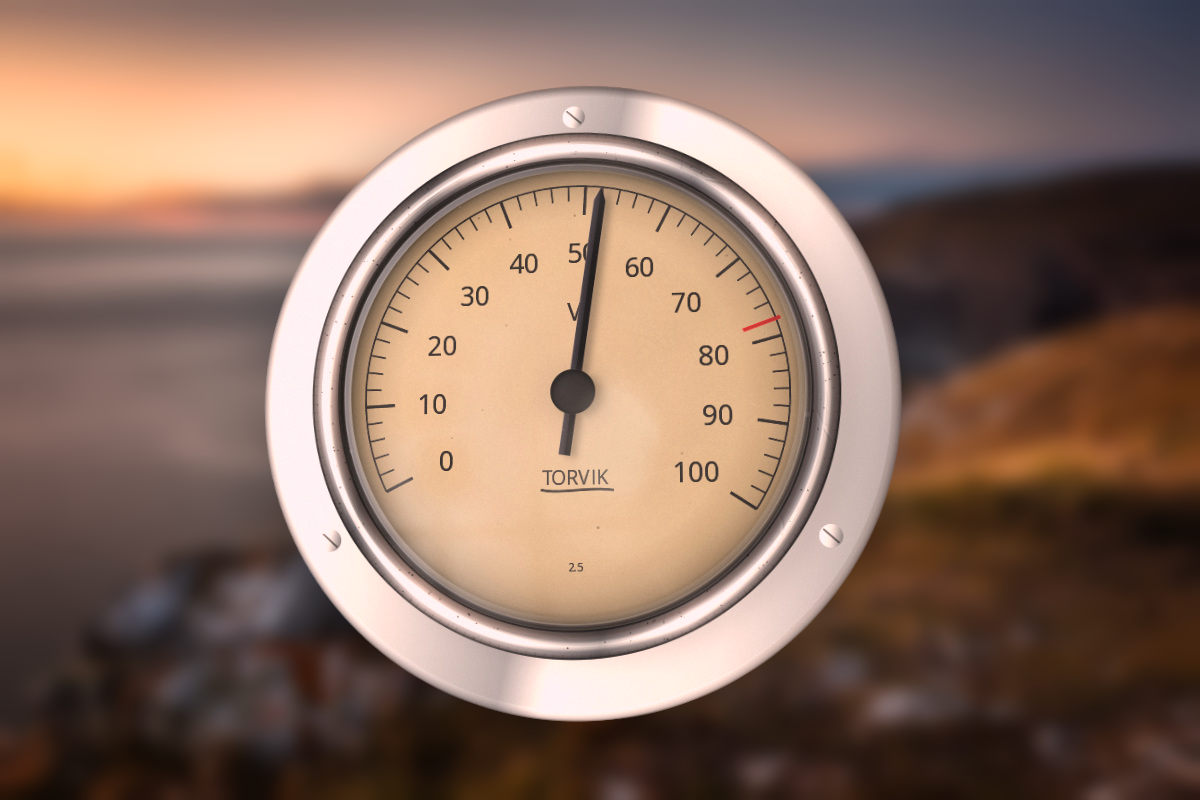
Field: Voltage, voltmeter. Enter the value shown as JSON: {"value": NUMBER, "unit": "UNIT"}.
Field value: {"value": 52, "unit": "V"}
